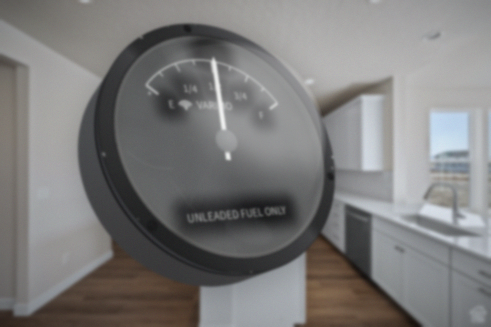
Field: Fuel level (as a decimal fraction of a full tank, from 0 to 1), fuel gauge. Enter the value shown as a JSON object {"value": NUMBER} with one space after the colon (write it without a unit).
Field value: {"value": 0.5}
